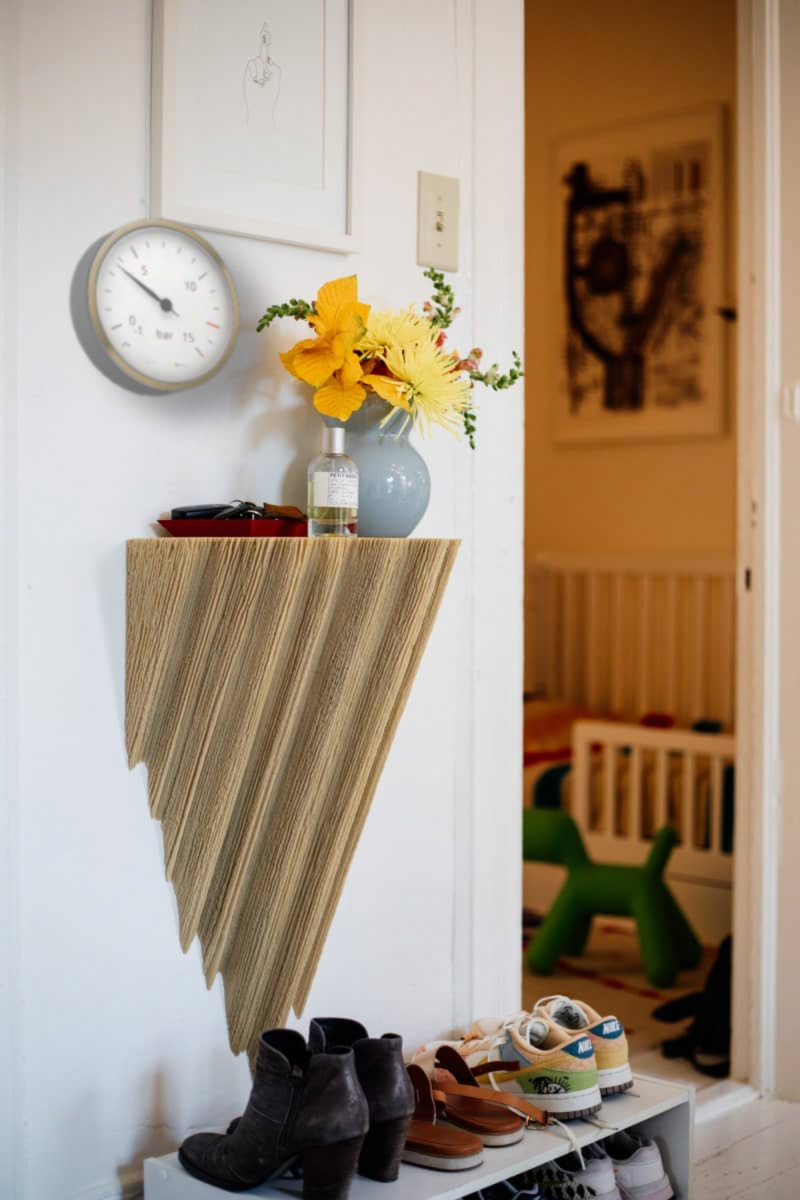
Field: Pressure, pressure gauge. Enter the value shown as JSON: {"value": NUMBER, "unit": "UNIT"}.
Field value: {"value": 3.5, "unit": "bar"}
